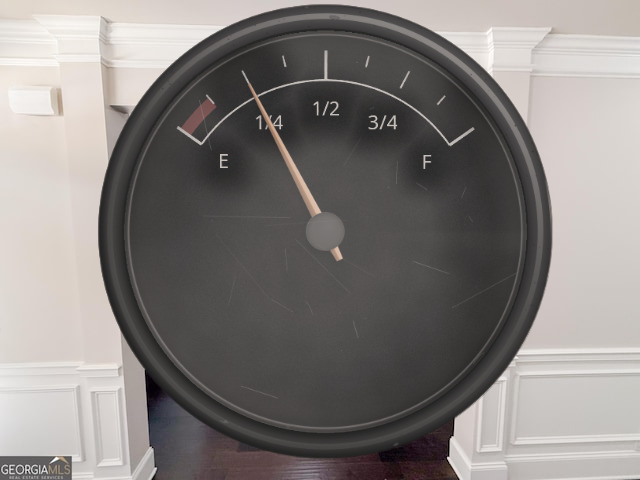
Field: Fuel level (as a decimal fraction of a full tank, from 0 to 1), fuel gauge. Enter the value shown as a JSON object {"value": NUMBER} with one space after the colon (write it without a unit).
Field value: {"value": 0.25}
